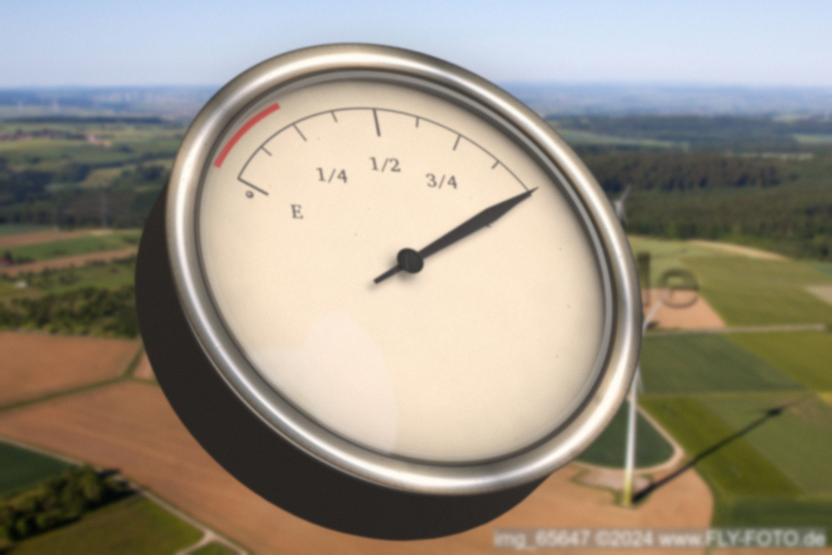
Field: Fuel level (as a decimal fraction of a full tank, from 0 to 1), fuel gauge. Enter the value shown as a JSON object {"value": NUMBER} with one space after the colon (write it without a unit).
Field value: {"value": 1}
